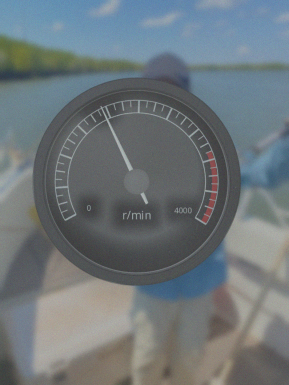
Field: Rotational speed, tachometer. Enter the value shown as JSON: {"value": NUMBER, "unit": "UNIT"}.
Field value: {"value": 1550, "unit": "rpm"}
